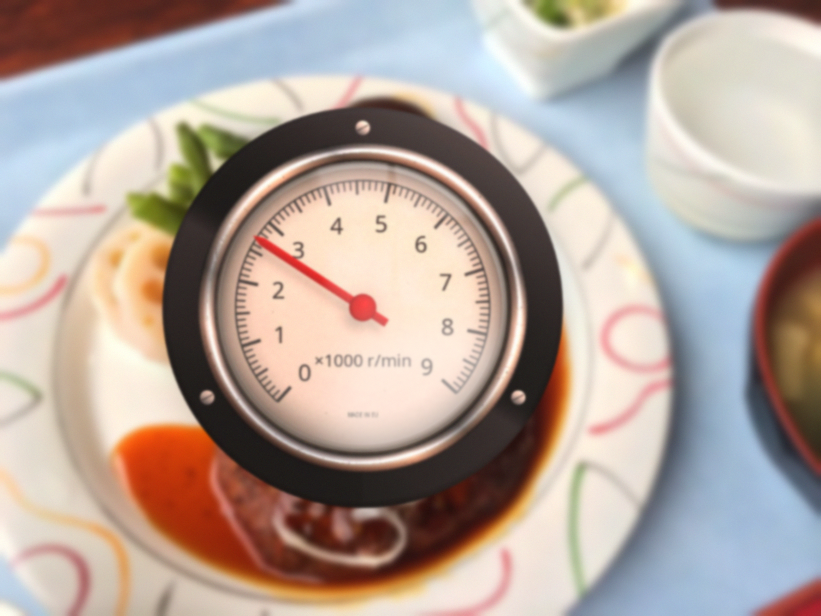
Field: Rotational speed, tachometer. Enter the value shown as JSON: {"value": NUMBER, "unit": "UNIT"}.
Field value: {"value": 2700, "unit": "rpm"}
